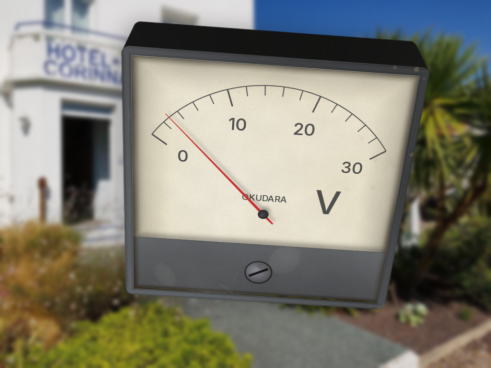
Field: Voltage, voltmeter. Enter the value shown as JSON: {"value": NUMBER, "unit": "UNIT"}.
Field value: {"value": 3, "unit": "V"}
